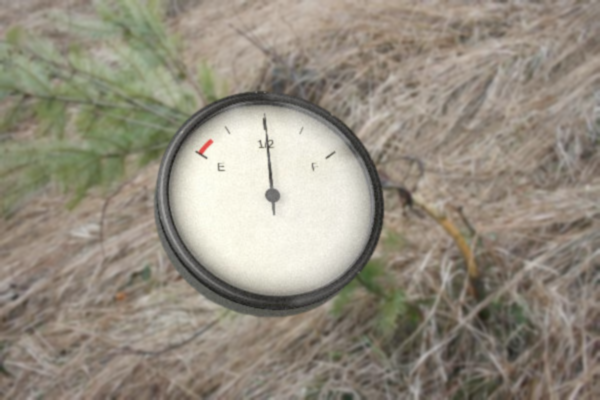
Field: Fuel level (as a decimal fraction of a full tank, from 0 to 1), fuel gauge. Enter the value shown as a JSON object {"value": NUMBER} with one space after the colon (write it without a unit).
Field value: {"value": 0.5}
